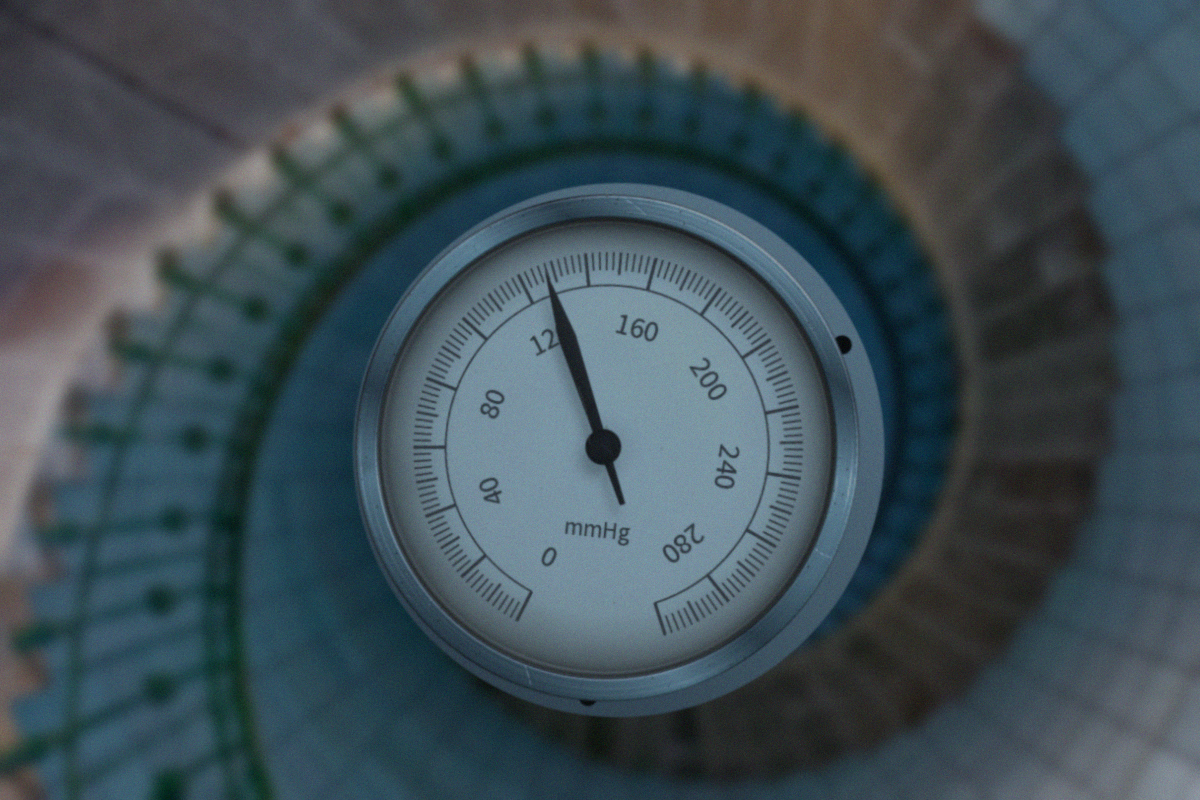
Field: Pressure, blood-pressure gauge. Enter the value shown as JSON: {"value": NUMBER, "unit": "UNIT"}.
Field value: {"value": 128, "unit": "mmHg"}
